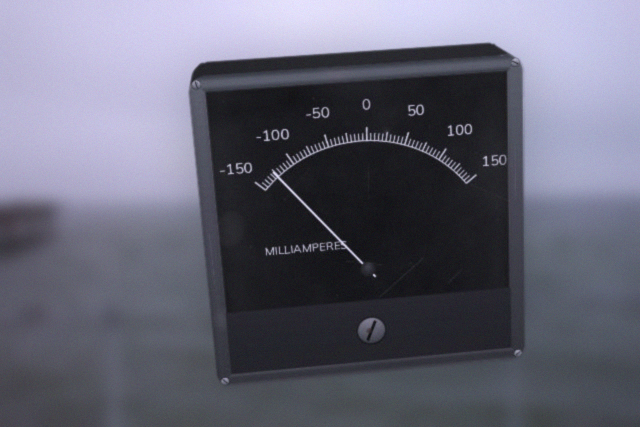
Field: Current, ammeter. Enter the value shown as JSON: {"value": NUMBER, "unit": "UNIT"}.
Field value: {"value": -125, "unit": "mA"}
